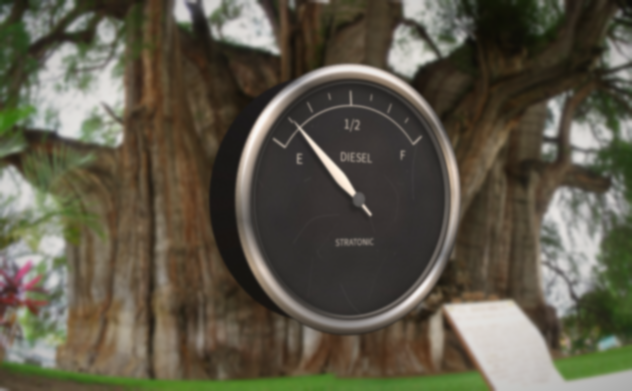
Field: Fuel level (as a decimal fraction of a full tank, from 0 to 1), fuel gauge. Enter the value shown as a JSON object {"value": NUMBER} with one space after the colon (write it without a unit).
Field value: {"value": 0.125}
